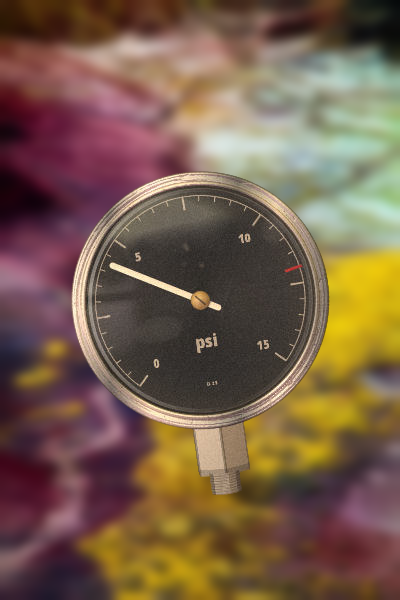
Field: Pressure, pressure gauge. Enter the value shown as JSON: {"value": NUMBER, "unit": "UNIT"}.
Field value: {"value": 4.25, "unit": "psi"}
